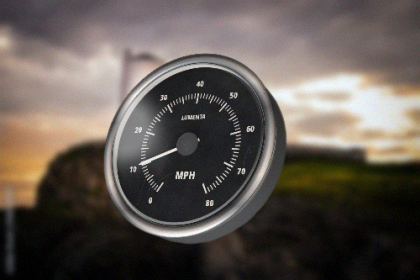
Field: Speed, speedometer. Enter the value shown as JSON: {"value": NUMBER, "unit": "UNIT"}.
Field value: {"value": 10, "unit": "mph"}
